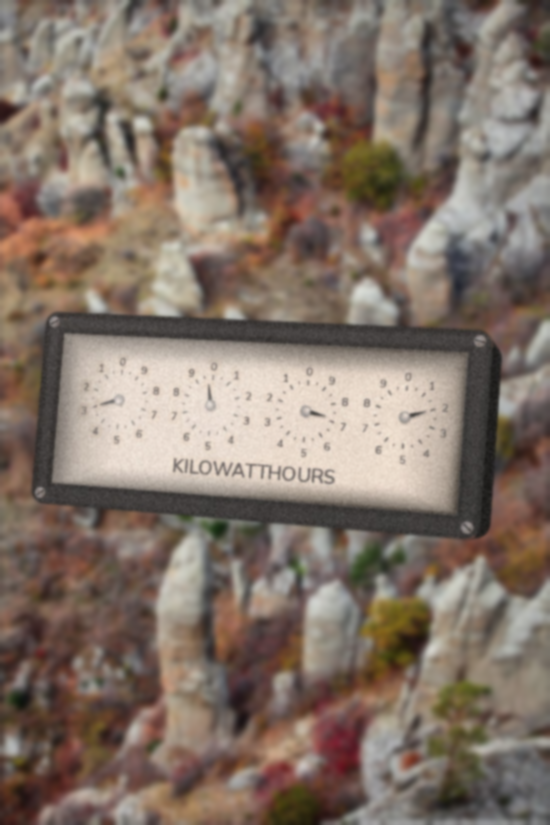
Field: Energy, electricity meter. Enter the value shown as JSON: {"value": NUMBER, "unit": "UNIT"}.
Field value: {"value": 2972, "unit": "kWh"}
